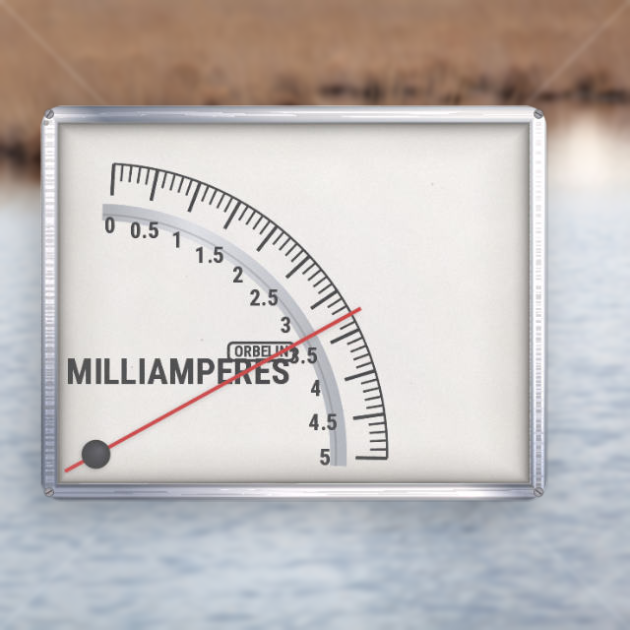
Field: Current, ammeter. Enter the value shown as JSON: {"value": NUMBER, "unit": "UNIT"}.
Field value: {"value": 3.3, "unit": "mA"}
